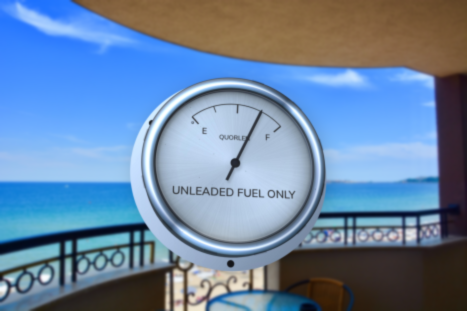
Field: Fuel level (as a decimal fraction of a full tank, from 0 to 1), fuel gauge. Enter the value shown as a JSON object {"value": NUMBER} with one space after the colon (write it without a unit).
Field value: {"value": 0.75}
